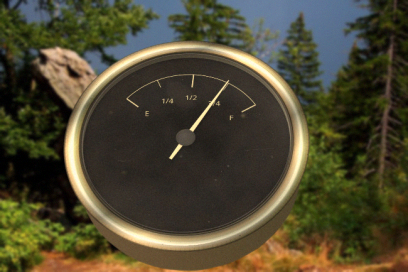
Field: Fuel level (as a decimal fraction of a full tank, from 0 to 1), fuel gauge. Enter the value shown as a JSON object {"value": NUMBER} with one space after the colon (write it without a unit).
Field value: {"value": 0.75}
